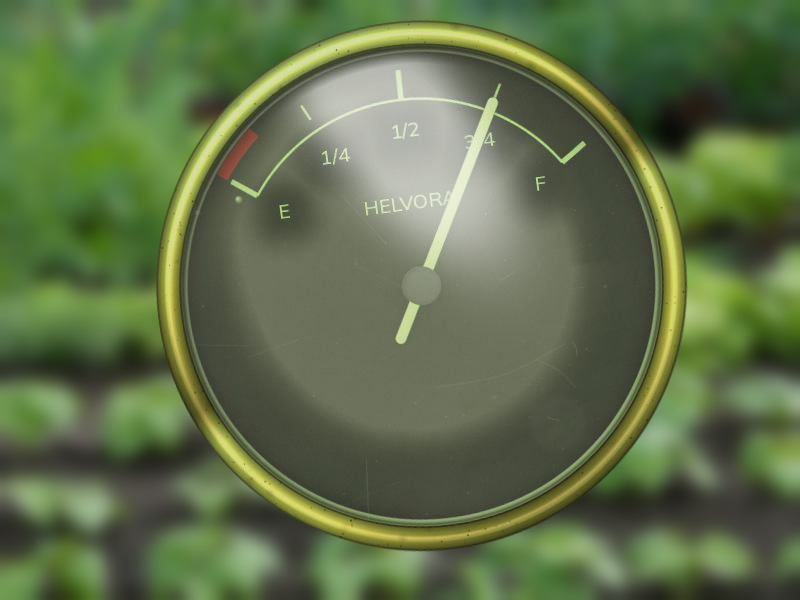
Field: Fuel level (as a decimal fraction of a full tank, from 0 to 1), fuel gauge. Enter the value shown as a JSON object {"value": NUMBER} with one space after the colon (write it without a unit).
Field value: {"value": 0.75}
